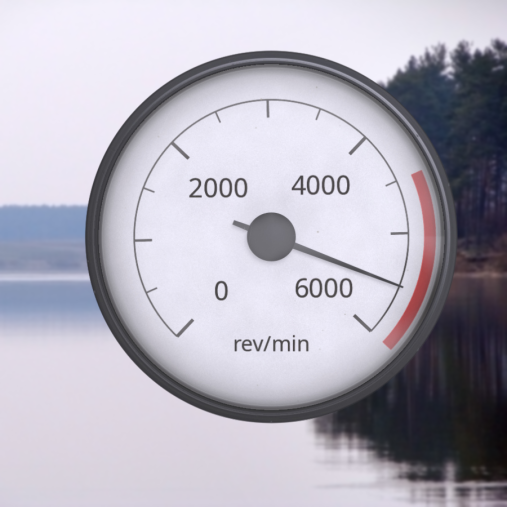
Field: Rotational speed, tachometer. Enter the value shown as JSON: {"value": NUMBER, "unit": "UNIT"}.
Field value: {"value": 5500, "unit": "rpm"}
